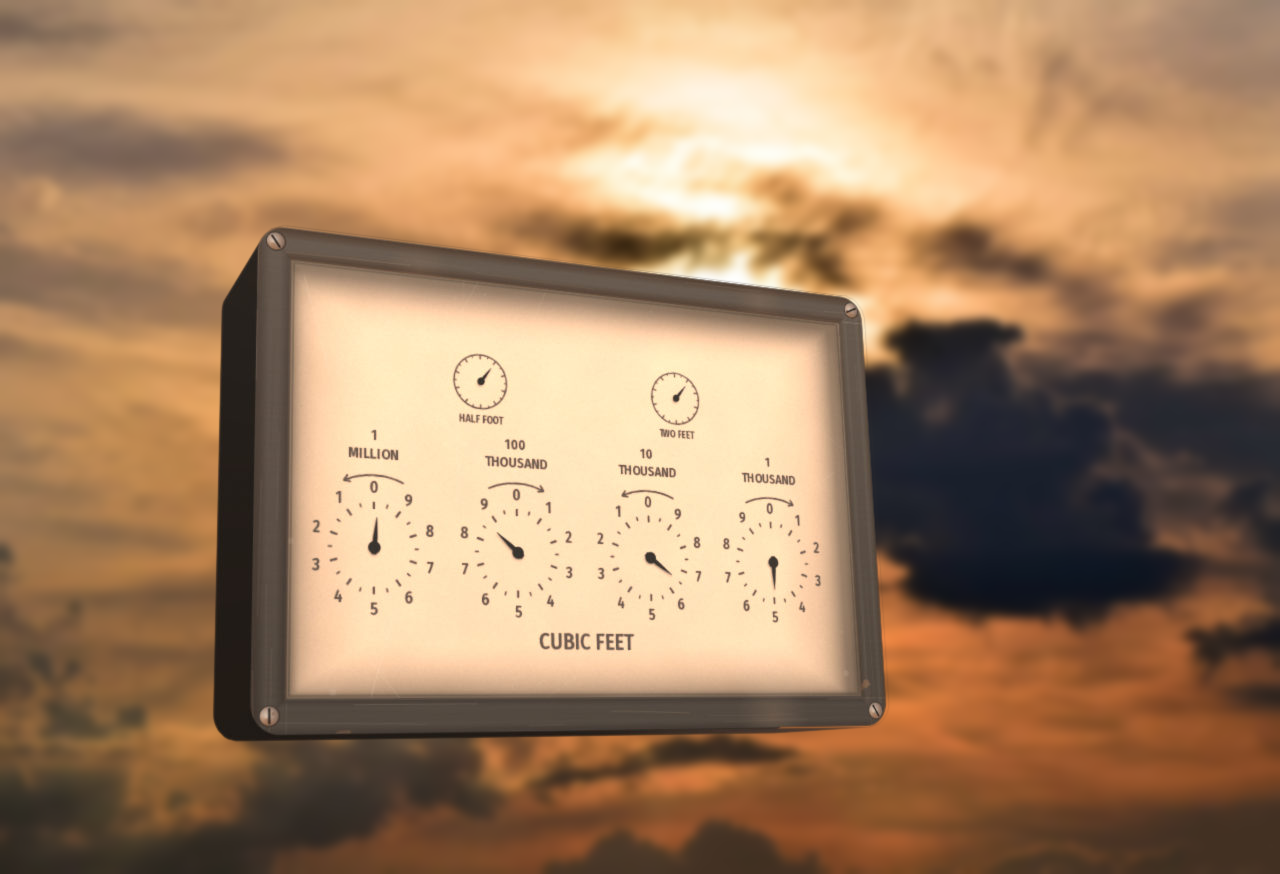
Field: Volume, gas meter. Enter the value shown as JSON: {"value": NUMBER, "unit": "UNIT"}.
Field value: {"value": 986500, "unit": "ft³"}
